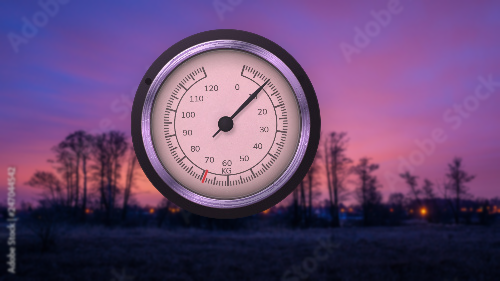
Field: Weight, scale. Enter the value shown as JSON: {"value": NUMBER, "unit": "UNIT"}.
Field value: {"value": 10, "unit": "kg"}
